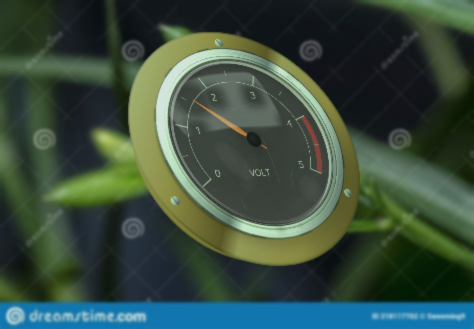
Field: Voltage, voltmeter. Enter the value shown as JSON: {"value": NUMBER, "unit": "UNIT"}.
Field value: {"value": 1.5, "unit": "V"}
